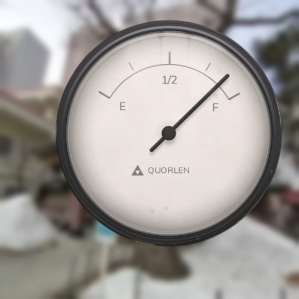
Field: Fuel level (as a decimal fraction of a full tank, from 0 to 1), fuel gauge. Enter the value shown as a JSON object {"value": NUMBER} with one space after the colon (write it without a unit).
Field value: {"value": 0.875}
